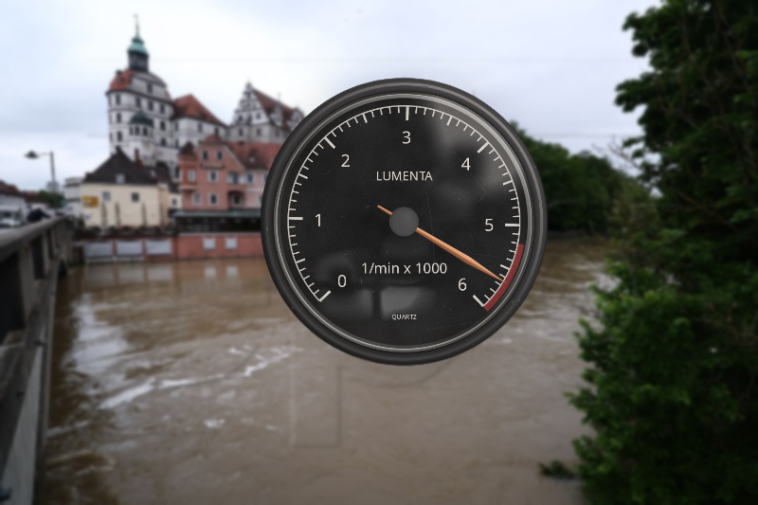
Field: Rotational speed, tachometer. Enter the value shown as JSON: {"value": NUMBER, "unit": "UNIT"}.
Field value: {"value": 5650, "unit": "rpm"}
